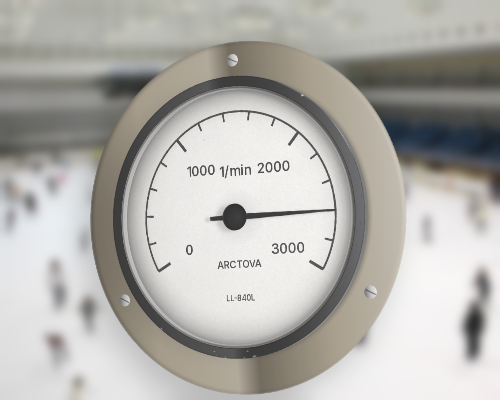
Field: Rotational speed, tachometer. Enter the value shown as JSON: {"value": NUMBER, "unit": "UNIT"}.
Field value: {"value": 2600, "unit": "rpm"}
